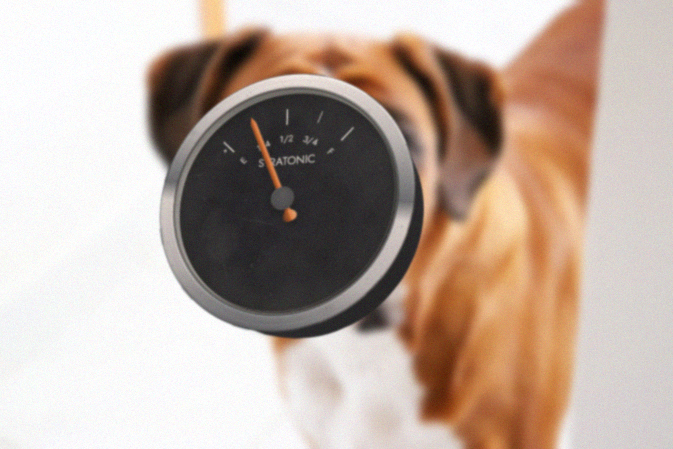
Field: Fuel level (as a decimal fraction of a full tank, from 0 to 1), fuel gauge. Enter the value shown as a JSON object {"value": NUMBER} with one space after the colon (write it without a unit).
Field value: {"value": 0.25}
